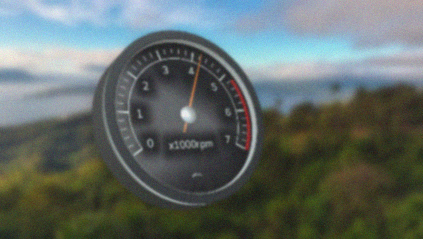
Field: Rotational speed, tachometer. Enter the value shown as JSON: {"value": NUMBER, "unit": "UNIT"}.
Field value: {"value": 4200, "unit": "rpm"}
